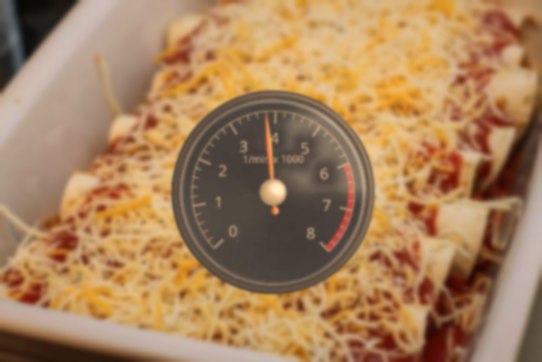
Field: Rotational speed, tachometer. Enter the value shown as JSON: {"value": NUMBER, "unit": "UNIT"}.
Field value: {"value": 3800, "unit": "rpm"}
